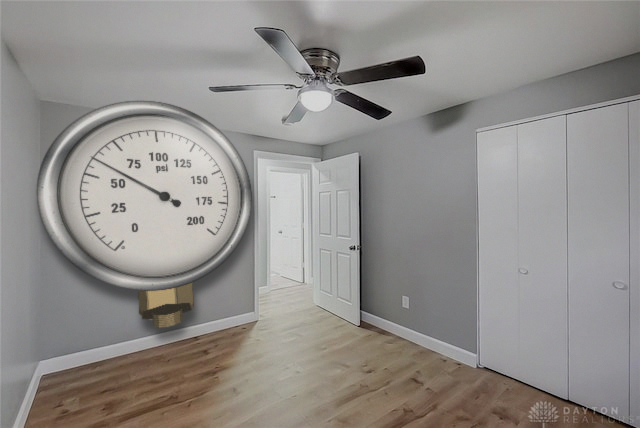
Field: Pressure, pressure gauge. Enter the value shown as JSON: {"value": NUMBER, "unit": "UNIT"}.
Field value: {"value": 60, "unit": "psi"}
